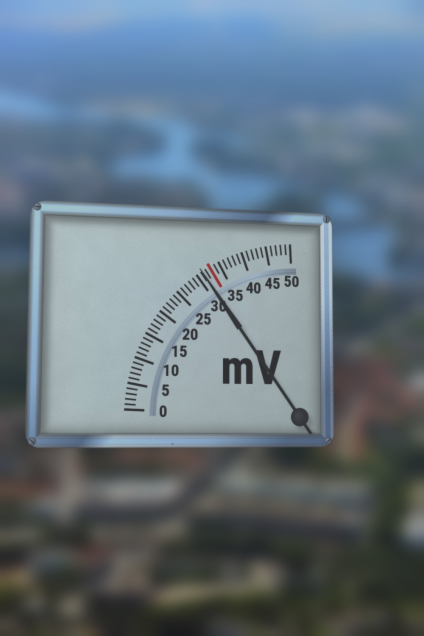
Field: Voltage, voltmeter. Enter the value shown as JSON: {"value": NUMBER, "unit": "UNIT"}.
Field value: {"value": 31, "unit": "mV"}
